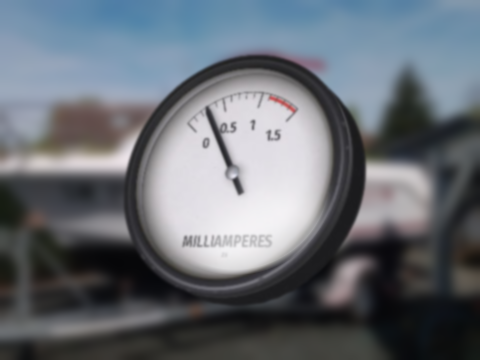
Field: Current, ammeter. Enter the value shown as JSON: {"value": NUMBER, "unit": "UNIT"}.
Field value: {"value": 0.3, "unit": "mA"}
